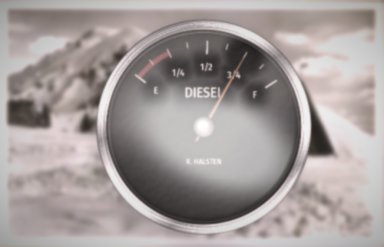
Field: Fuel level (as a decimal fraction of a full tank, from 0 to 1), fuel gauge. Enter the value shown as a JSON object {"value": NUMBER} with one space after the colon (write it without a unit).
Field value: {"value": 0.75}
